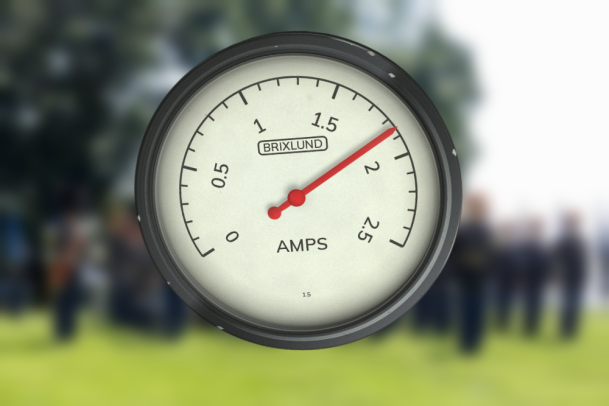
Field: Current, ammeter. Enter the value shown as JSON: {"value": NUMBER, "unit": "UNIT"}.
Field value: {"value": 1.85, "unit": "A"}
